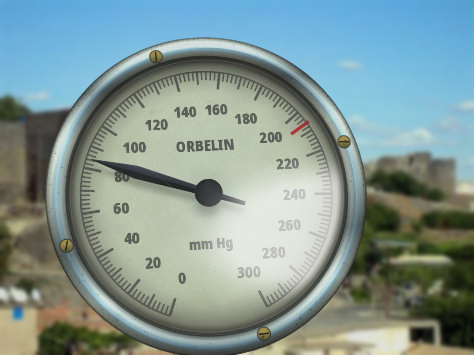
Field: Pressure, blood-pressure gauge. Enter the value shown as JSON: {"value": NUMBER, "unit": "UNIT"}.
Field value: {"value": 84, "unit": "mmHg"}
